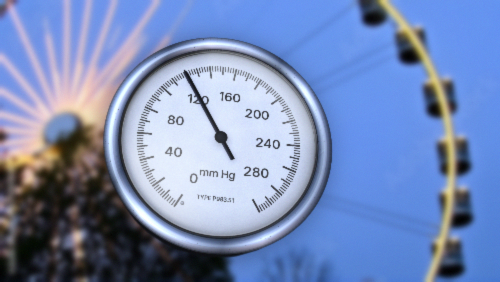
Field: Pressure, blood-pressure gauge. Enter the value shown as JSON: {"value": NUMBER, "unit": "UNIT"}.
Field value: {"value": 120, "unit": "mmHg"}
